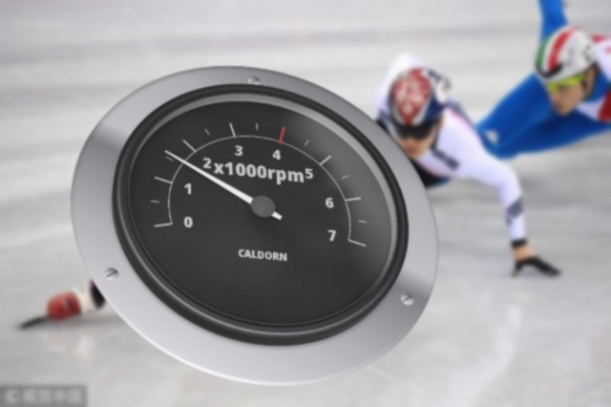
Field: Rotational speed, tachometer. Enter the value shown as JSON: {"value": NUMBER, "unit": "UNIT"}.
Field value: {"value": 1500, "unit": "rpm"}
